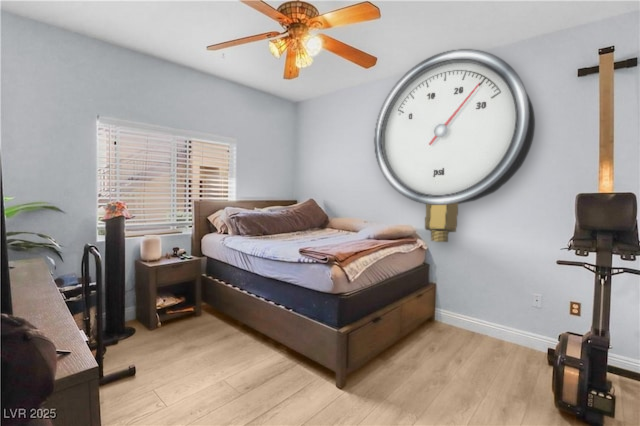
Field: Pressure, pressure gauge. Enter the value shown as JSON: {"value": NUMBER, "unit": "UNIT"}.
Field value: {"value": 25, "unit": "psi"}
